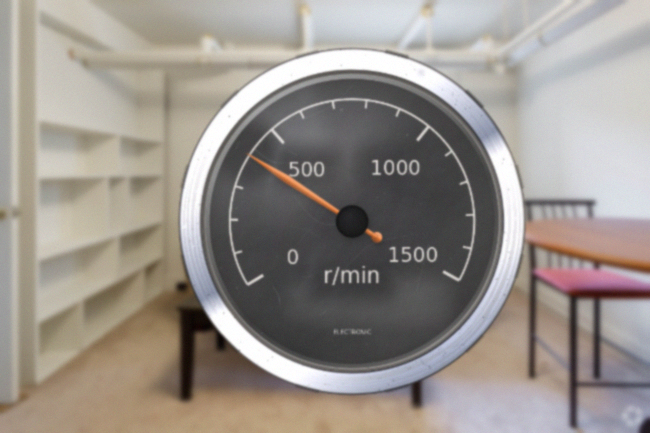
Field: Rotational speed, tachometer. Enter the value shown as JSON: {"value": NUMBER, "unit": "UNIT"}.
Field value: {"value": 400, "unit": "rpm"}
